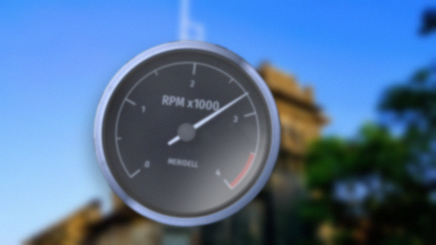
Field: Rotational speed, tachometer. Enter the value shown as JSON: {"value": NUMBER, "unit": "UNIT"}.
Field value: {"value": 2750, "unit": "rpm"}
